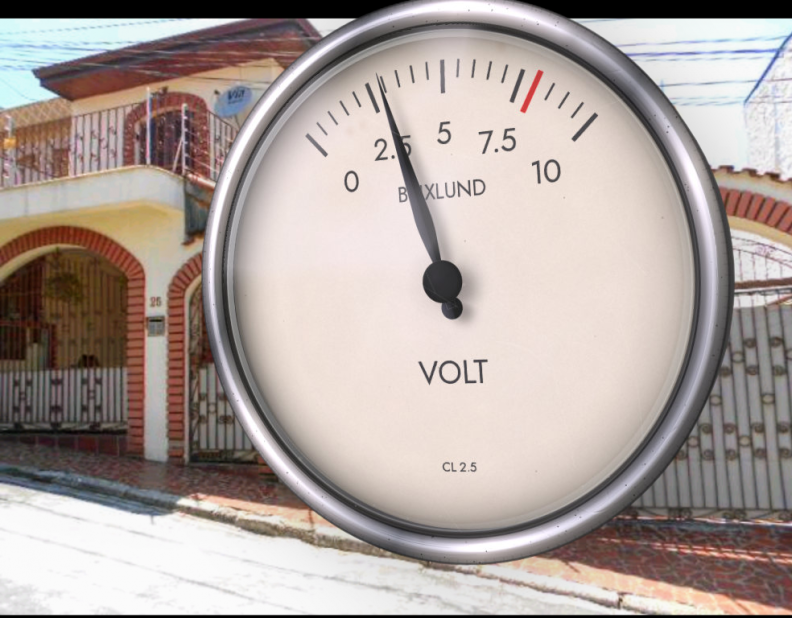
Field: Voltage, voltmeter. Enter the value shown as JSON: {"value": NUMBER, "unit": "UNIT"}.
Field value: {"value": 3, "unit": "V"}
